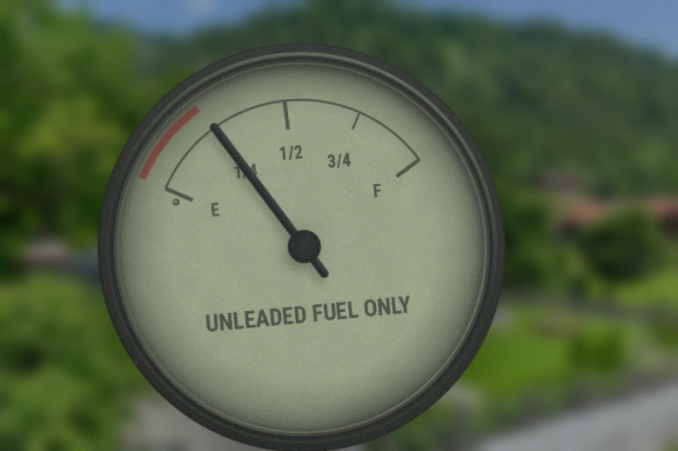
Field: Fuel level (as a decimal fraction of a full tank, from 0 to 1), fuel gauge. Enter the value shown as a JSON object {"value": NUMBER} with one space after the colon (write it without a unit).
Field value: {"value": 0.25}
